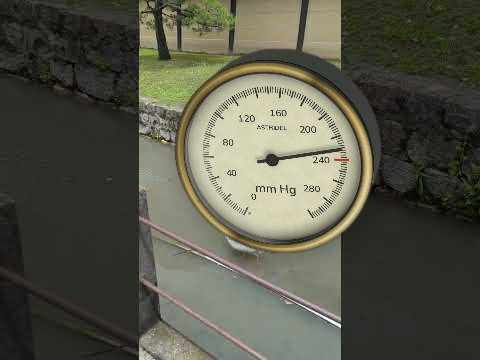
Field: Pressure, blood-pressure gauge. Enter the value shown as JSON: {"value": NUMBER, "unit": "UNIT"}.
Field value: {"value": 230, "unit": "mmHg"}
